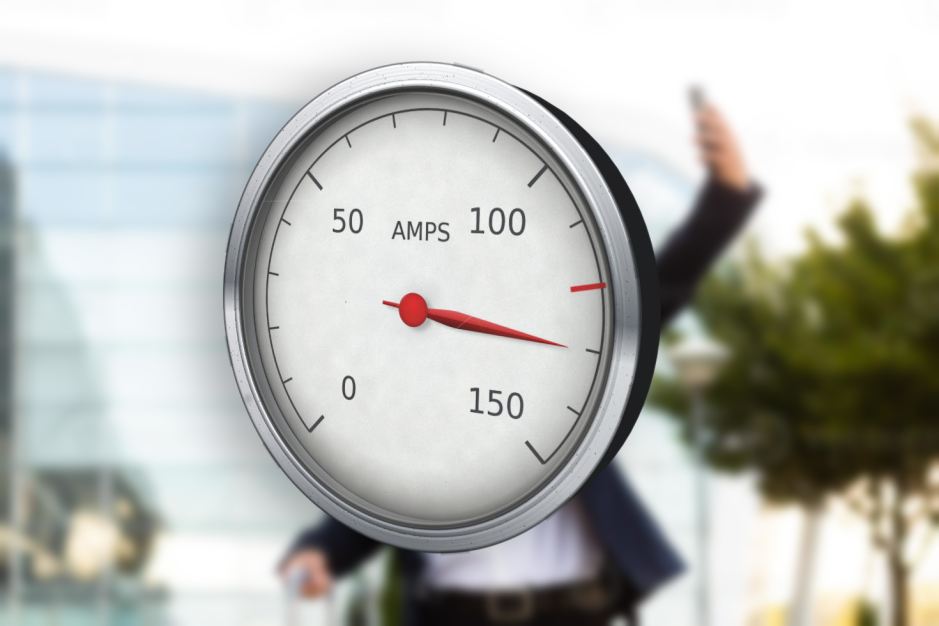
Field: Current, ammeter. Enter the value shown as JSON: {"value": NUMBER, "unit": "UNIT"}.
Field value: {"value": 130, "unit": "A"}
